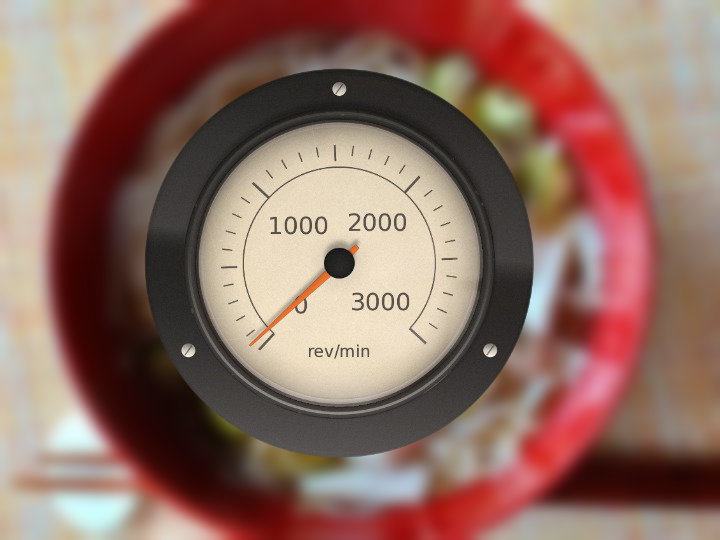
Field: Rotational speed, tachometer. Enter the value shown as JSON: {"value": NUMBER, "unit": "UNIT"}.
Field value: {"value": 50, "unit": "rpm"}
